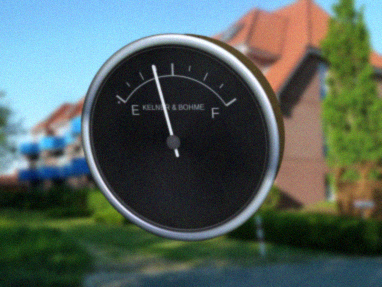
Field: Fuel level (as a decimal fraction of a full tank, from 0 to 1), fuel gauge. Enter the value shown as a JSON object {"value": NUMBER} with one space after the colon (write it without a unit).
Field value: {"value": 0.375}
